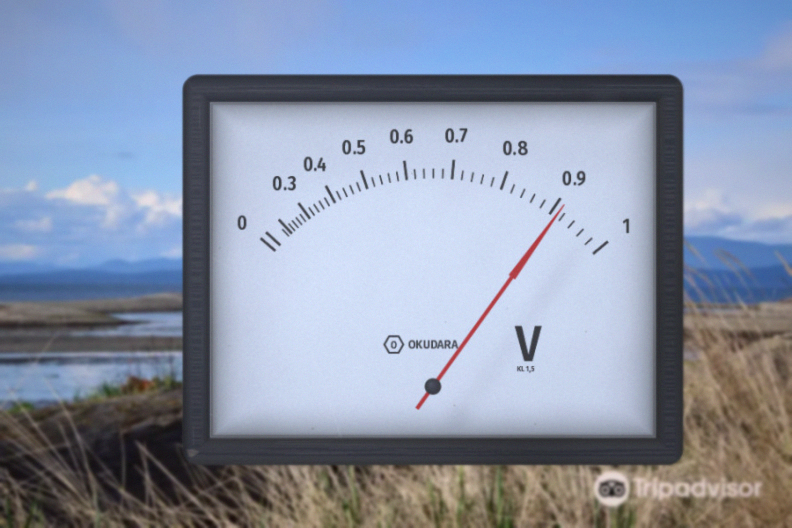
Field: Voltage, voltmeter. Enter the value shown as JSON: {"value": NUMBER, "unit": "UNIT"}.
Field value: {"value": 0.91, "unit": "V"}
